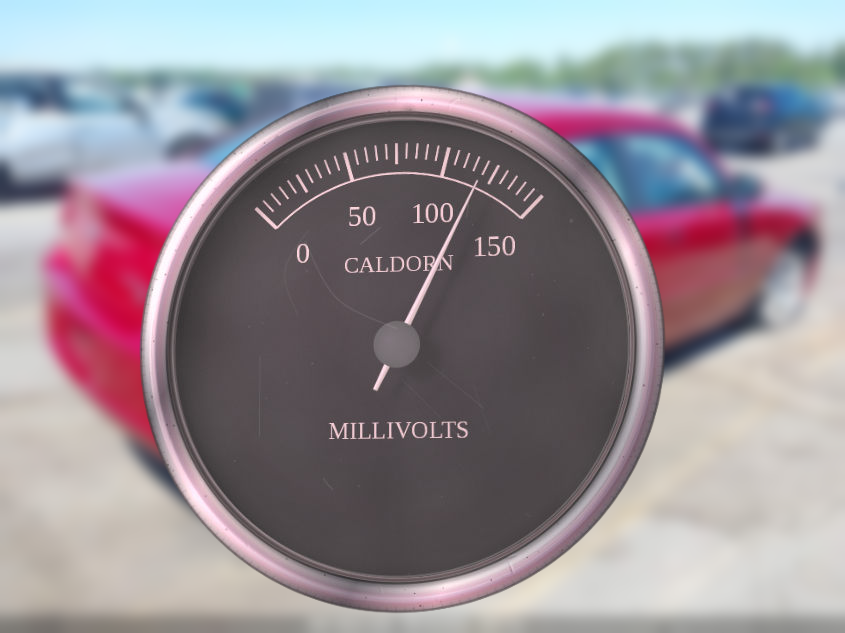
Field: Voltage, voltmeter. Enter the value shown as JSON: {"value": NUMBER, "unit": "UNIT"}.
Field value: {"value": 120, "unit": "mV"}
